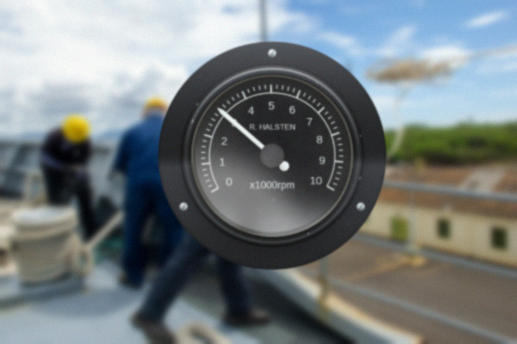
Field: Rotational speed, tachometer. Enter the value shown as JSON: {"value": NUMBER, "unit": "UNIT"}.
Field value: {"value": 3000, "unit": "rpm"}
